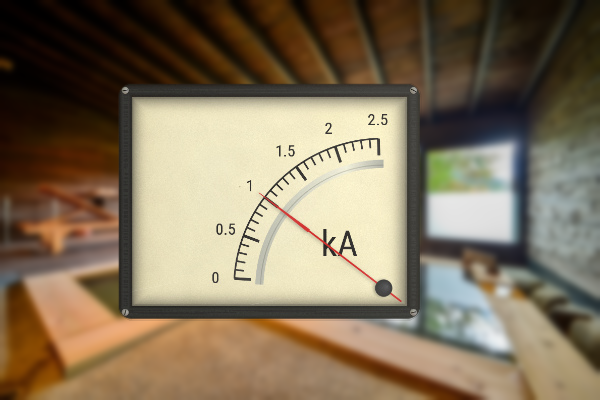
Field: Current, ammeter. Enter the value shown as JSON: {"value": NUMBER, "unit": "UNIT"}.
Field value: {"value": 1, "unit": "kA"}
